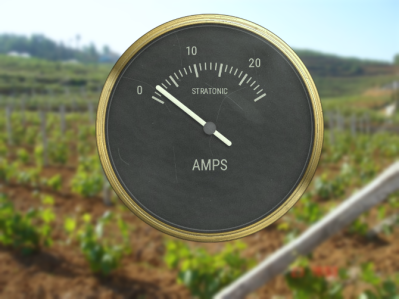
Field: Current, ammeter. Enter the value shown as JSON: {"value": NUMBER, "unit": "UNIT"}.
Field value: {"value": 2, "unit": "A"}
